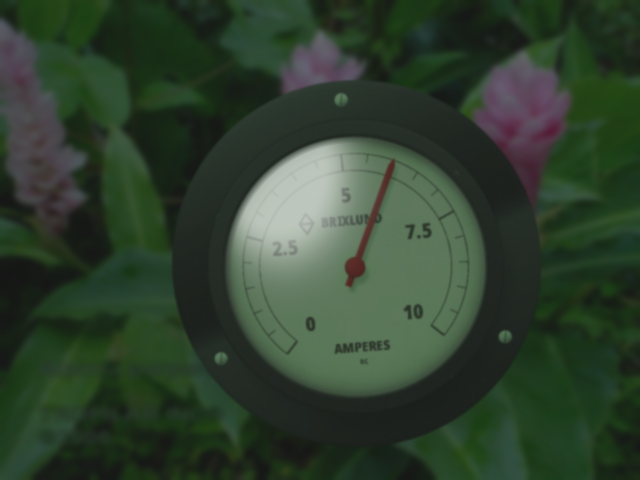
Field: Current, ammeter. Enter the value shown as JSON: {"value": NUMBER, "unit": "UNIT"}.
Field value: {"value": 6, "unit": "A"}
